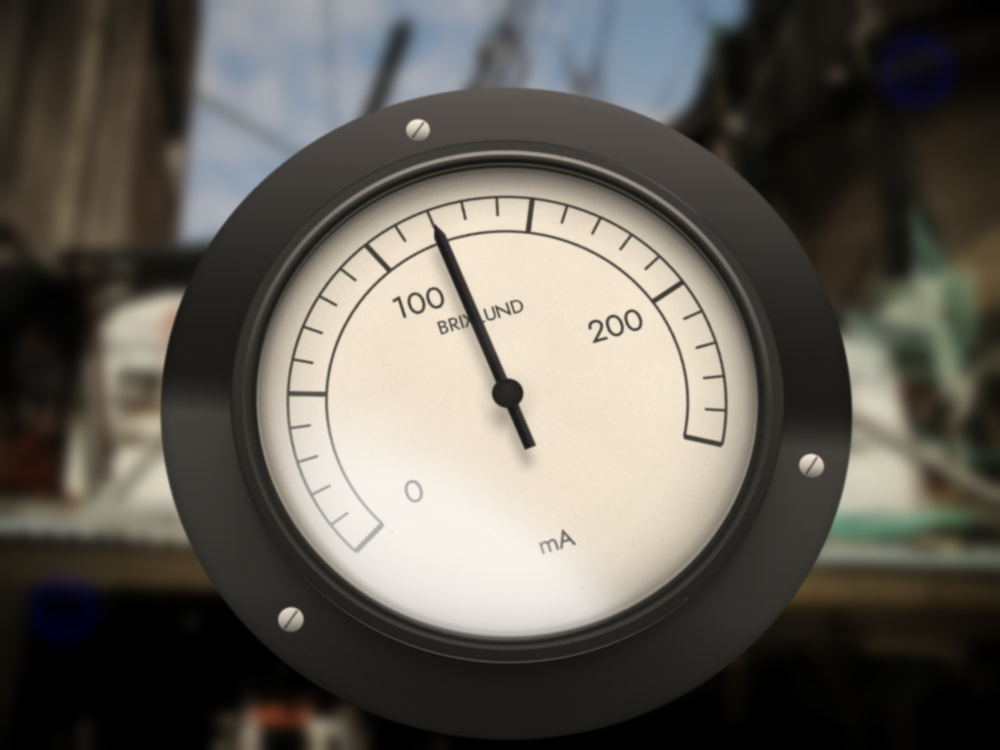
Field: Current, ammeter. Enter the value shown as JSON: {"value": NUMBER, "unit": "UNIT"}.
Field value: {"value": 120, "unit": "mA"}
